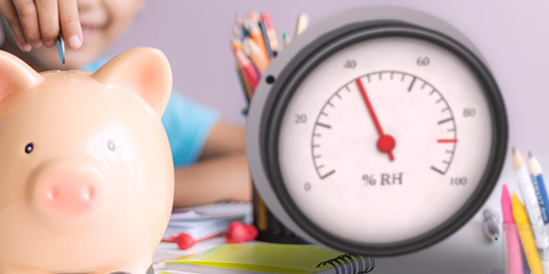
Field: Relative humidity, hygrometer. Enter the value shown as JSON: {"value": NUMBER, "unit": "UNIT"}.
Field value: {"value": 40, "unit": "%"}
